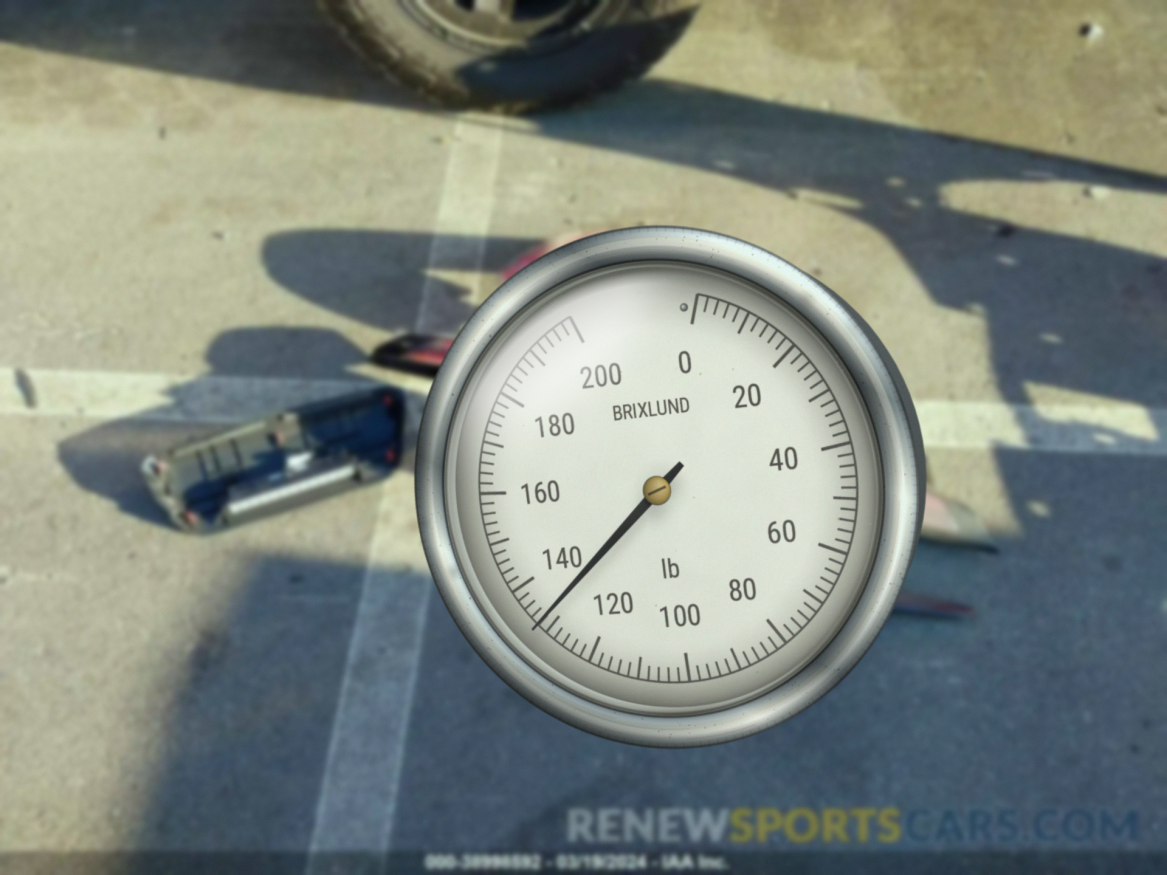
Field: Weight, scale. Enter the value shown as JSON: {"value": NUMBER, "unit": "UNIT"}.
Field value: {"value": 132, "unit": "lb"}
